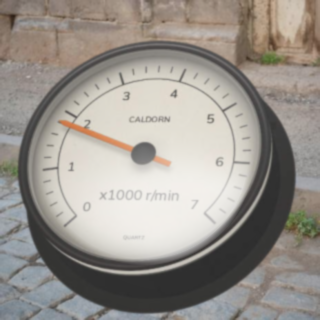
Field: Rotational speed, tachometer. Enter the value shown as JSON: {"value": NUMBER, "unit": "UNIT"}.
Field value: {"value": 1800, "unit": "rpm"}
